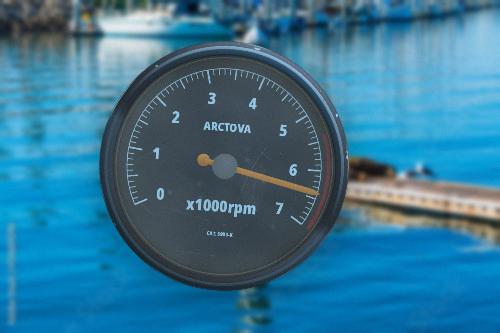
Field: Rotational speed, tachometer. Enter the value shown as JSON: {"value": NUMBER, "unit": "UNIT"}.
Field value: {"value": 6400, "unit": "rpm"}
